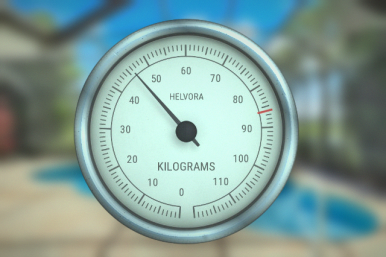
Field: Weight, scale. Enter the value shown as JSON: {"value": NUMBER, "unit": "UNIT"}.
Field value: {"value": 46, "unit": "kg"}
